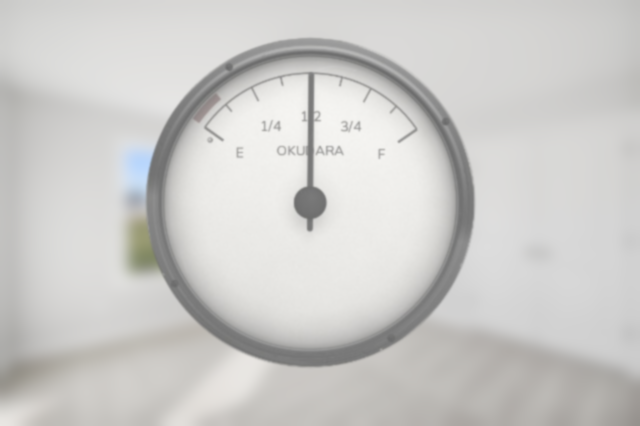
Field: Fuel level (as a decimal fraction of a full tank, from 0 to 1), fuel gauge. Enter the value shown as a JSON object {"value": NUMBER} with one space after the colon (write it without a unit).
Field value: {"value": 0.5}
